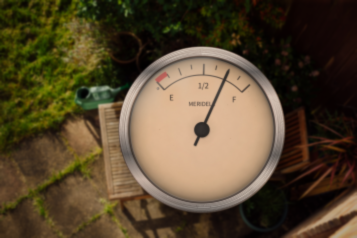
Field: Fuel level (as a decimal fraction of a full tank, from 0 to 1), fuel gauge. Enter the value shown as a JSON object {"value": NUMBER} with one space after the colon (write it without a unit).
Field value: {"value": 0.75}
